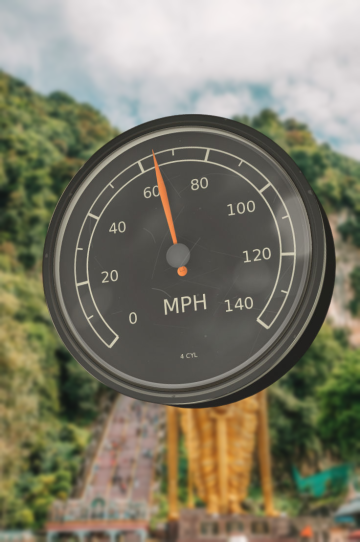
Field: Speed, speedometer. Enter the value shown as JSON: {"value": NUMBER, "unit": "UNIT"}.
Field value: {"value": 65, "unit": "mph"}
